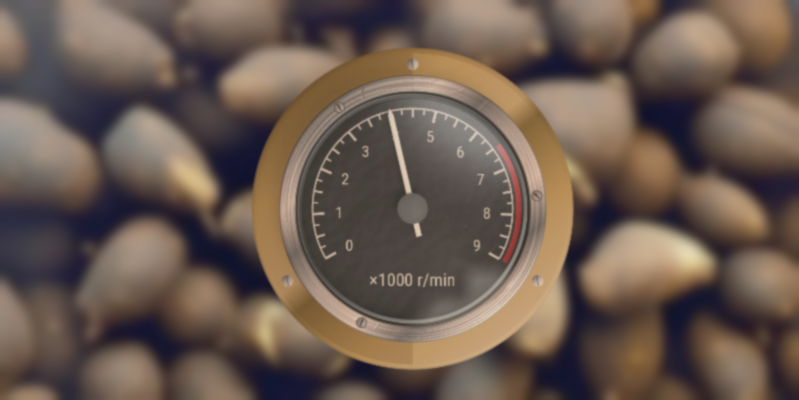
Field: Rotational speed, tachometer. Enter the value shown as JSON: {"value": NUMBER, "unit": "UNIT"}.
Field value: {"value": 4000, "unit": "rpm"}
